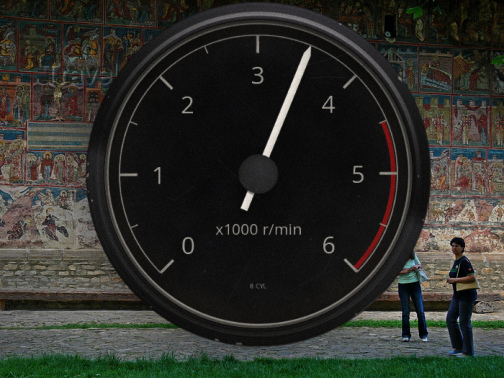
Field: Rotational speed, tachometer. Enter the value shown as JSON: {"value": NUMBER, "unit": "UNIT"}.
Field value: {"value": 3500, "unit": "rpm"}
